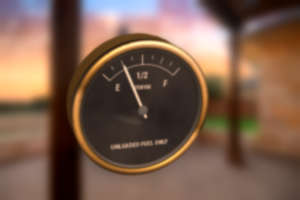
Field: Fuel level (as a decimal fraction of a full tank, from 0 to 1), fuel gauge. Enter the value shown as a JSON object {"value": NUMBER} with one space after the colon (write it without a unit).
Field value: {"value": 0.25}
